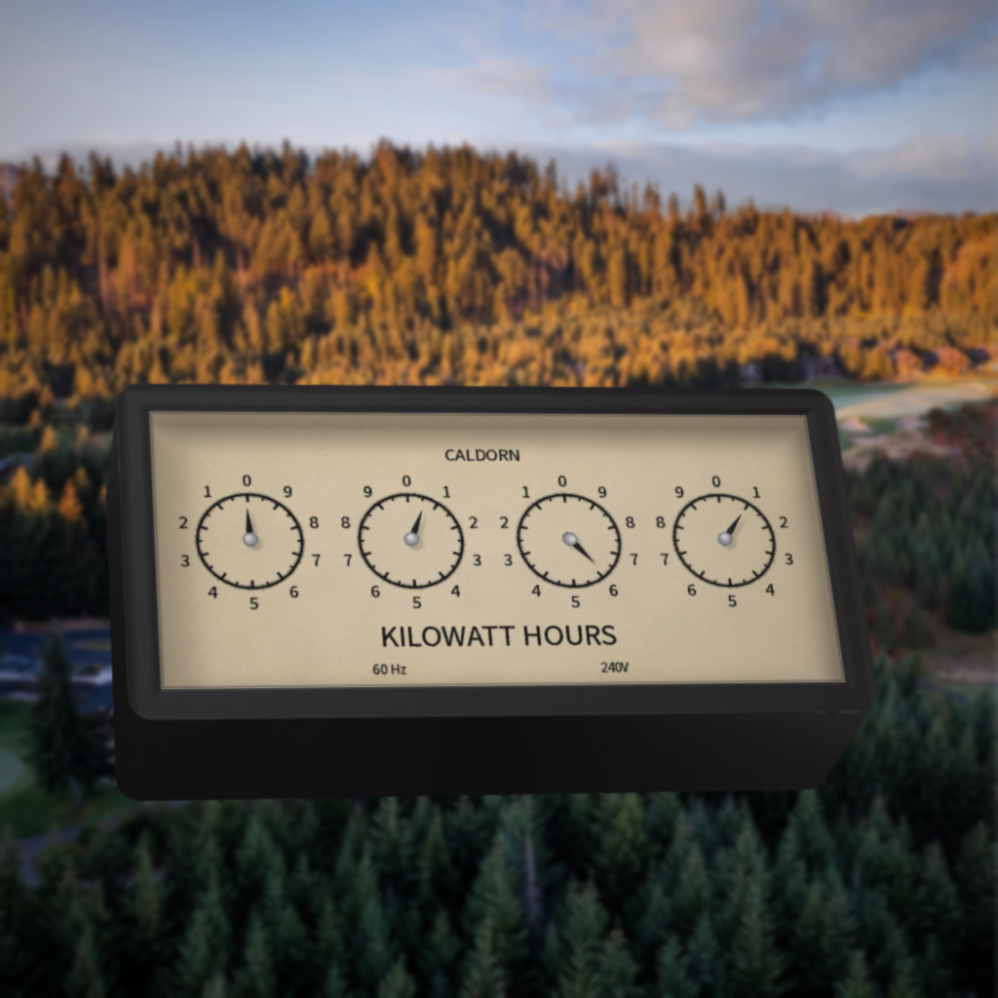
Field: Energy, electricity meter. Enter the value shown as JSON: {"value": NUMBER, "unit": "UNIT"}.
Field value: {"value": 61, "unit": "kWh"}
